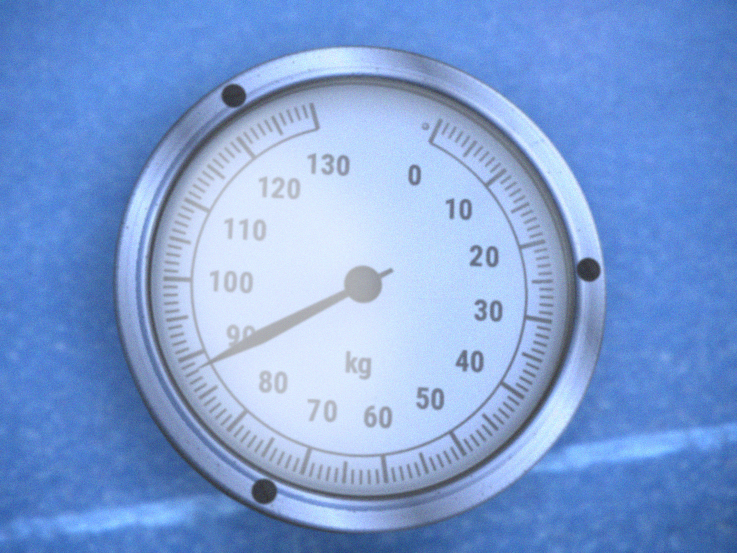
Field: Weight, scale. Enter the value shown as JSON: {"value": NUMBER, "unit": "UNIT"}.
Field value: {"value": 88, "unit": "kg"}
